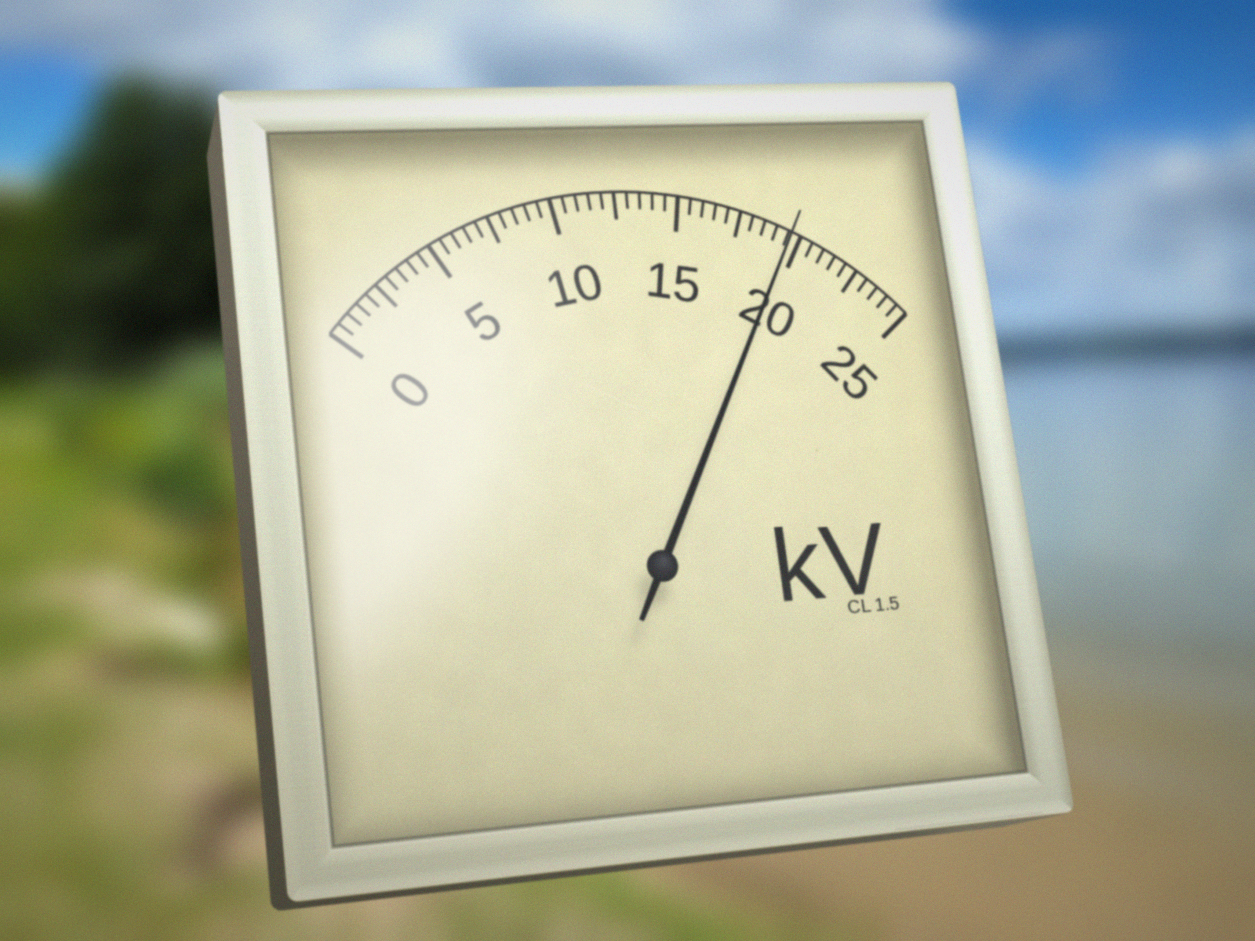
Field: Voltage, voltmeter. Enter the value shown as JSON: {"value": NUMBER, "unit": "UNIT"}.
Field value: {"value": 19.5, "unit": "kV"}
